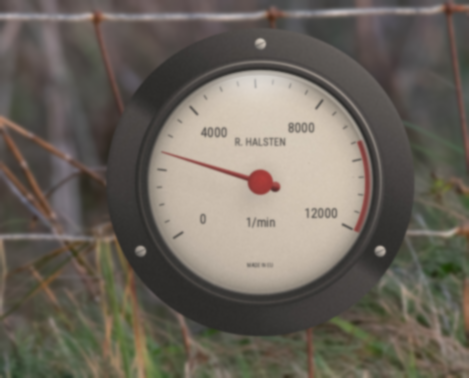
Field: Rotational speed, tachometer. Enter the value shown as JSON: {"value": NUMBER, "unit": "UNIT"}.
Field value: {"value": 2500, "unit": "rpm"}
